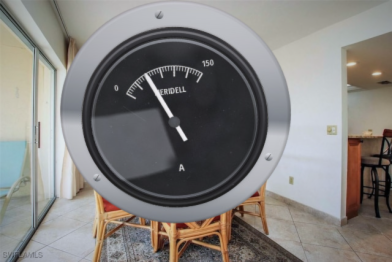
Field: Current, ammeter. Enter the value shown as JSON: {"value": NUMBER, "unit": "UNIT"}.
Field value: {"value": 50, "unit": "A"}
